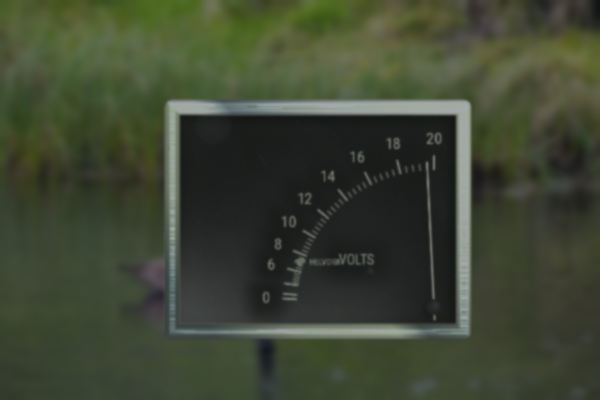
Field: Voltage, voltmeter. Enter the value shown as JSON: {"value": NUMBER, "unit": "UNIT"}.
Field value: {"value": 19.6, "unit": "V"}
